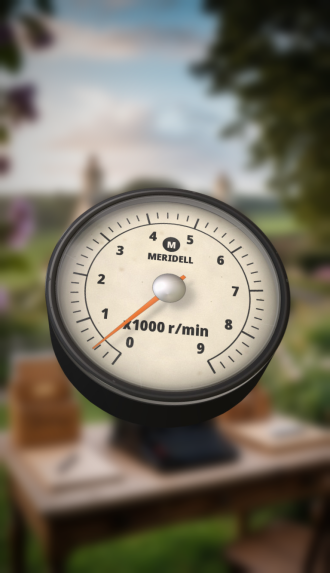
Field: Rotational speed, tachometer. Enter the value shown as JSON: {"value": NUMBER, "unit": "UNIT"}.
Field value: {"value": 400, "unit": "rpm"}
